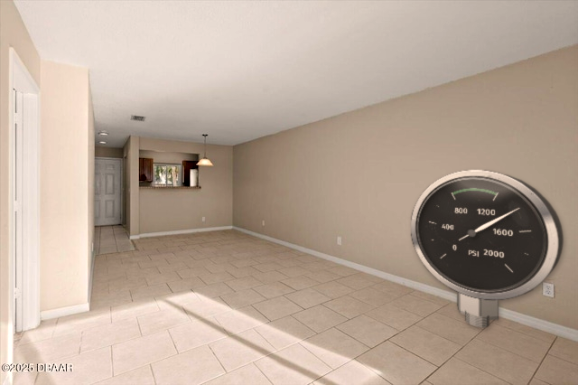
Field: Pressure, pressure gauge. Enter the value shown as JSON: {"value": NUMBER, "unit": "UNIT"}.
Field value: {"value": 1400, "unit": "psi"}
